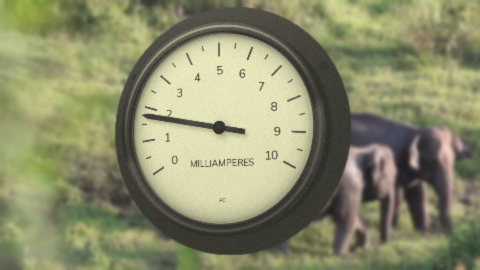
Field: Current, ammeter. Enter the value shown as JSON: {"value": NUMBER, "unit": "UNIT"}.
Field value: {"value": 1.75, "unit": "mA"}
